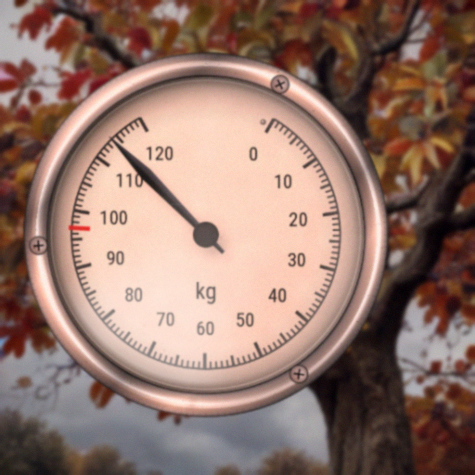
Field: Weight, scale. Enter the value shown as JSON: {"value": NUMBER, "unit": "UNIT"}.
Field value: {"value": 114, "unit": "kg"}
